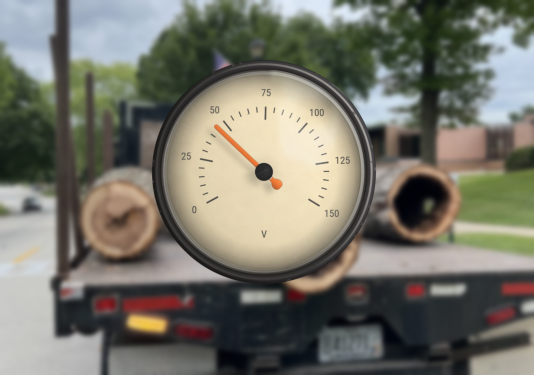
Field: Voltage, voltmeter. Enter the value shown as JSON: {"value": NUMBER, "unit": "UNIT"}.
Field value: {"value": 45, "unit": "V"}
